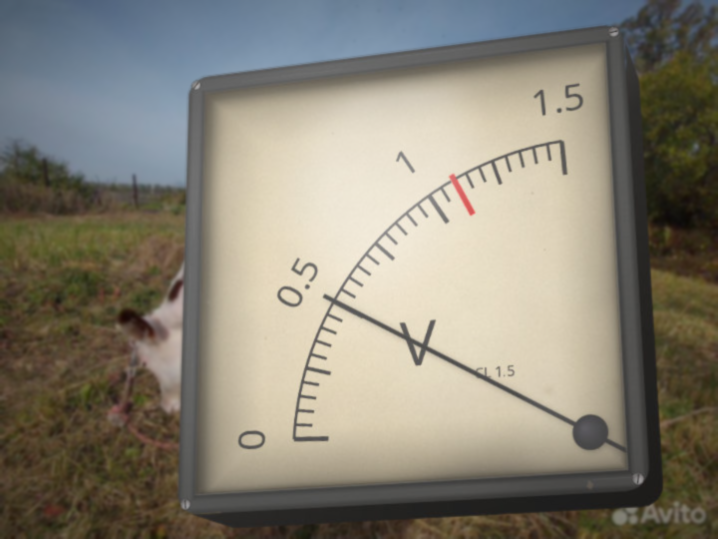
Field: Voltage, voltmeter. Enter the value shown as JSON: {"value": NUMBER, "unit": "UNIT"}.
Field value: {"value": 0.5, "unit": "V"}
